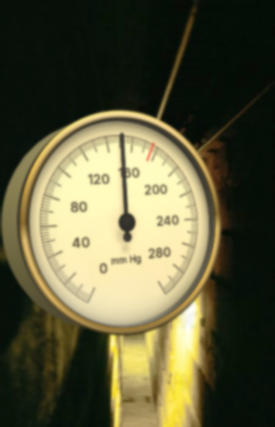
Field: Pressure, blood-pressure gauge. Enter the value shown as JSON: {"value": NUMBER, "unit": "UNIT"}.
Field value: {"value": 150, "unit": "mmHg"}
